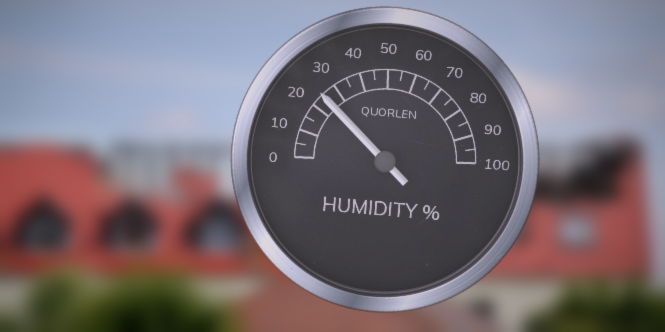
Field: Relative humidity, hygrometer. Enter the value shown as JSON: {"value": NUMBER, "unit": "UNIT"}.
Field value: {"value": 25, "unit": "%"}
